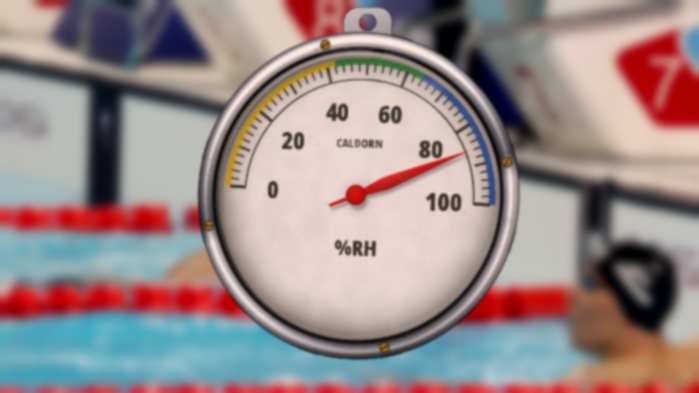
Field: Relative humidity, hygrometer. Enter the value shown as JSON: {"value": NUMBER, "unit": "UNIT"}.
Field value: {"value": 86, "unit": "%"}
